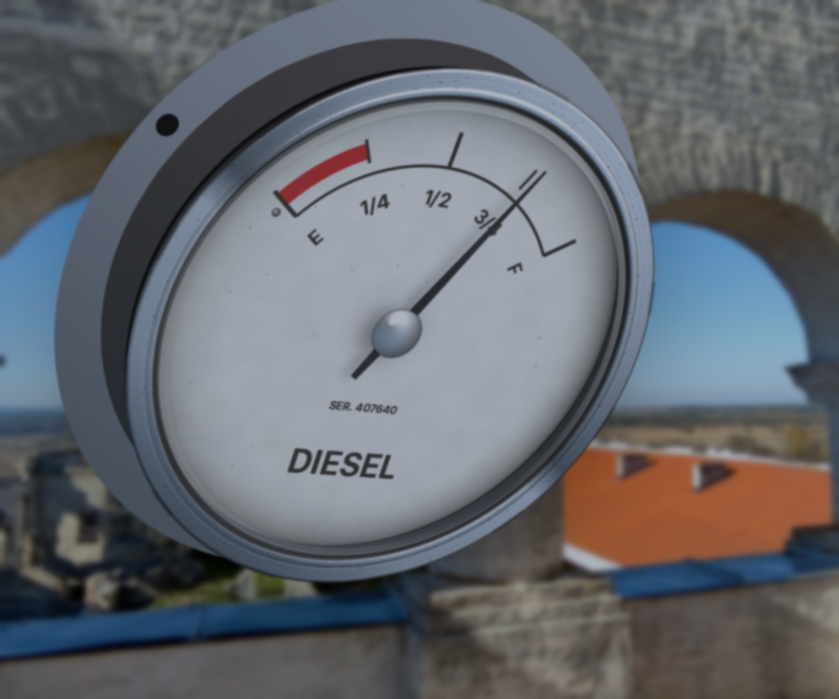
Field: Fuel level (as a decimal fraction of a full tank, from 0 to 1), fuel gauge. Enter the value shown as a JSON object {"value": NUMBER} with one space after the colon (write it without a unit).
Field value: {"value": 0.75}
